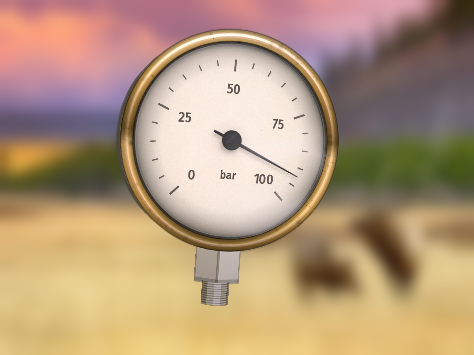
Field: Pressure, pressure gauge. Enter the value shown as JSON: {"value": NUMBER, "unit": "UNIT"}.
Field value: {"value": 92.5, "unit": "bar"}
